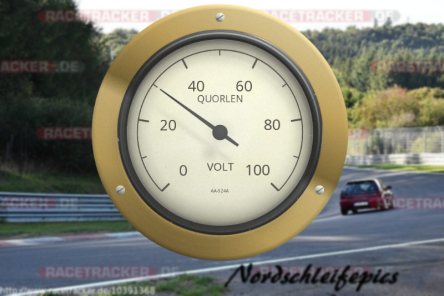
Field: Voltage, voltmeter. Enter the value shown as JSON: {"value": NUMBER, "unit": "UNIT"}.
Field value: {"value": 30, "unit": "V"}
